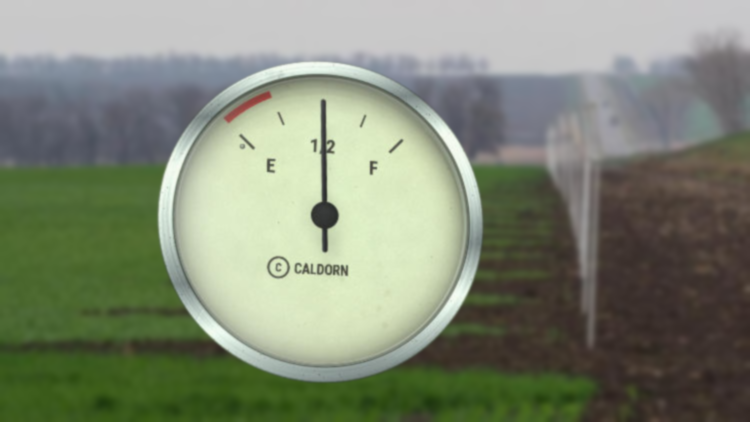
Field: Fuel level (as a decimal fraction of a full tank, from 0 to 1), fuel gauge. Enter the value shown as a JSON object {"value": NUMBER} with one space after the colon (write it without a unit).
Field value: {"value": 0.5}
